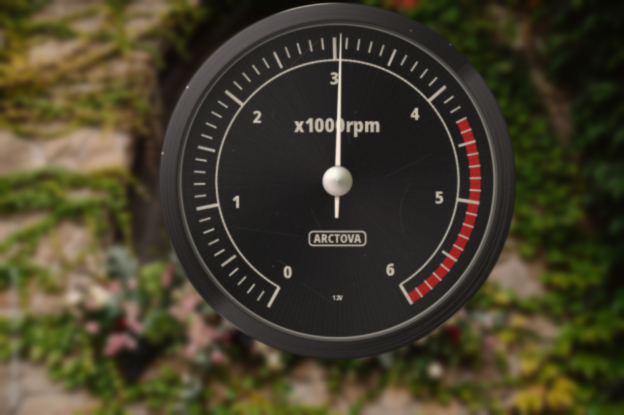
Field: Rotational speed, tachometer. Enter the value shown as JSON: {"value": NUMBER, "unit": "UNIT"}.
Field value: {"value": 3050, "unit": "rpm"}
